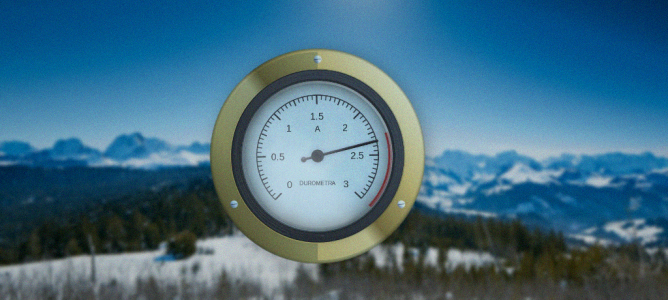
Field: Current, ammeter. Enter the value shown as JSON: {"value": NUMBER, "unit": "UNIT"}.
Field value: {"value": 2.35, "unit": "A"}
